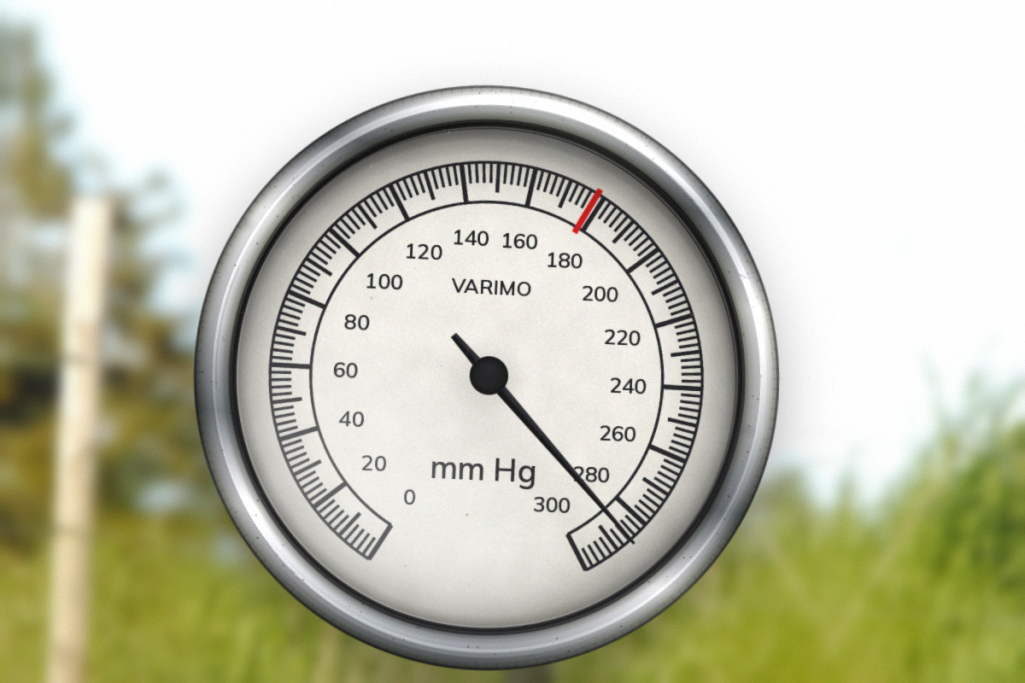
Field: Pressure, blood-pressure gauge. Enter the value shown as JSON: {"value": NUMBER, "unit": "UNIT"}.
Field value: {"value": 286, "unit": "mmHg"}
